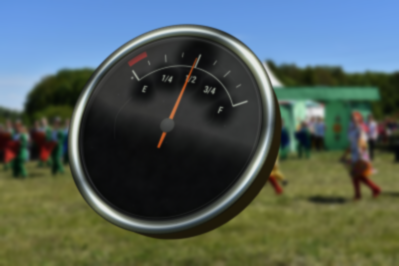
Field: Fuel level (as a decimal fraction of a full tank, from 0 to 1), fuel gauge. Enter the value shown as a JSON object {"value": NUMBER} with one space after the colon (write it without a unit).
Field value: {"value": 0.5}
